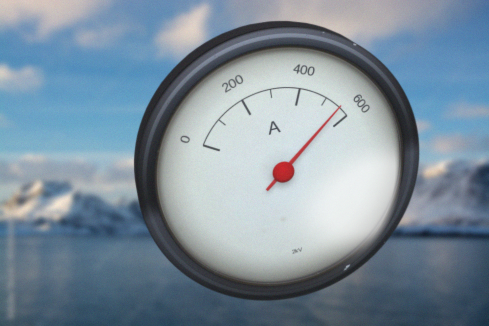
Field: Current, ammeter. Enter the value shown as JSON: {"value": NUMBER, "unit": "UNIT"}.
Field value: {"value": 550, "unit": "A"}
